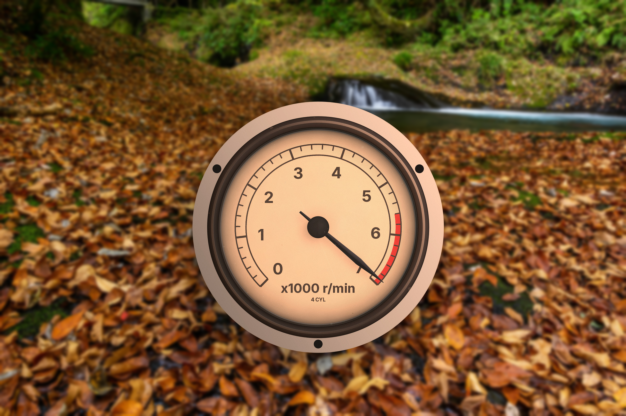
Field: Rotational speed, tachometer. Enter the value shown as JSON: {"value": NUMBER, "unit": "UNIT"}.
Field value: {"value": 6900, "unit": "rpm"}
